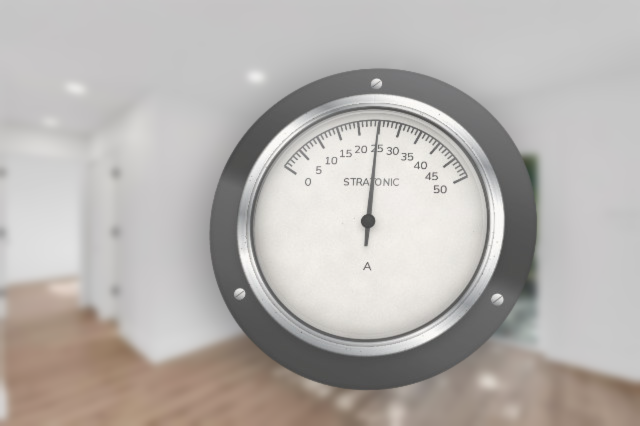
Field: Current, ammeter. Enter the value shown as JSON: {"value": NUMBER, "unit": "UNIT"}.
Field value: {"value": 25, "unit": "A"}
